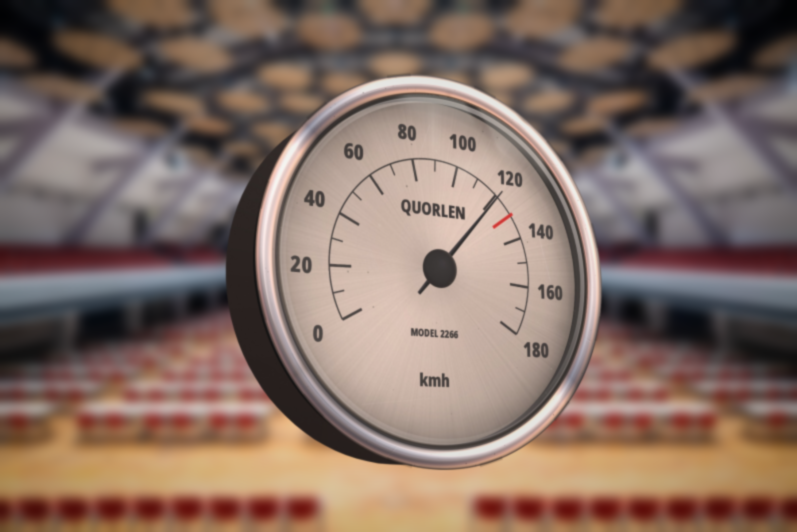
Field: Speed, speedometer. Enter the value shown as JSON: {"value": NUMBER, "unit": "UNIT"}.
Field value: {"value": 120, "unit": "km/h"}
